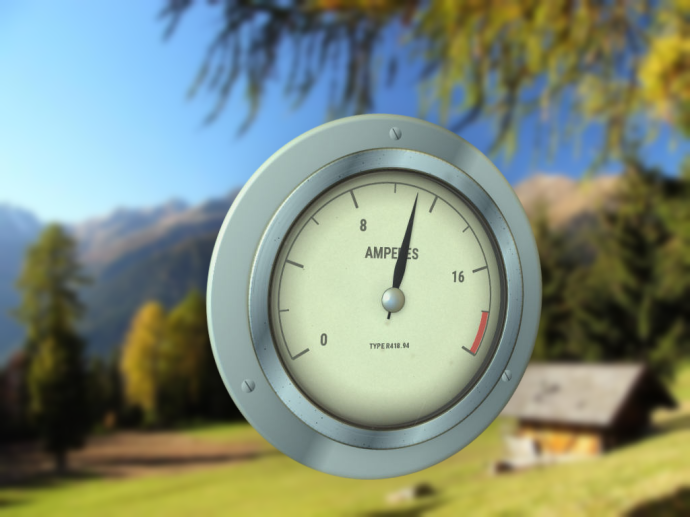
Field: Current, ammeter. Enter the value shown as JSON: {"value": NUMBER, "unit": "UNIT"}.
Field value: {"value": 11, "unit": "A"}
